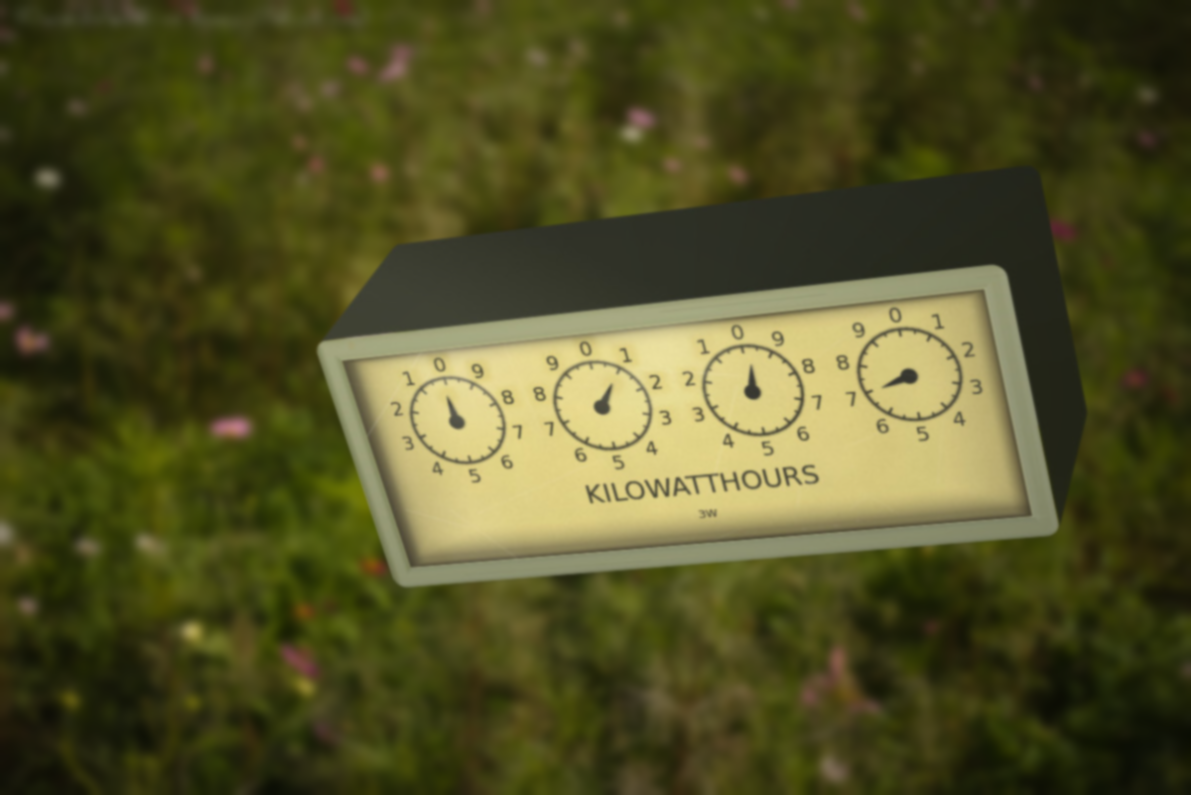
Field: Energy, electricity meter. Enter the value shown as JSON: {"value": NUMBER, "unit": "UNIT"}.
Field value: {"value": 97, "unit": "kWh"}
